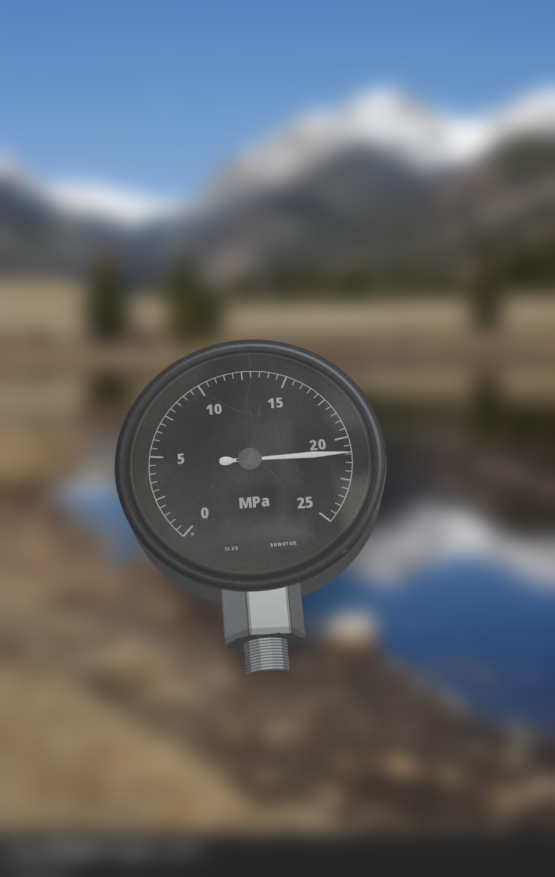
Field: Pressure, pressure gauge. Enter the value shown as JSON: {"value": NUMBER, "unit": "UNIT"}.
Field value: {"value": 21, "unit": "MPa"}
